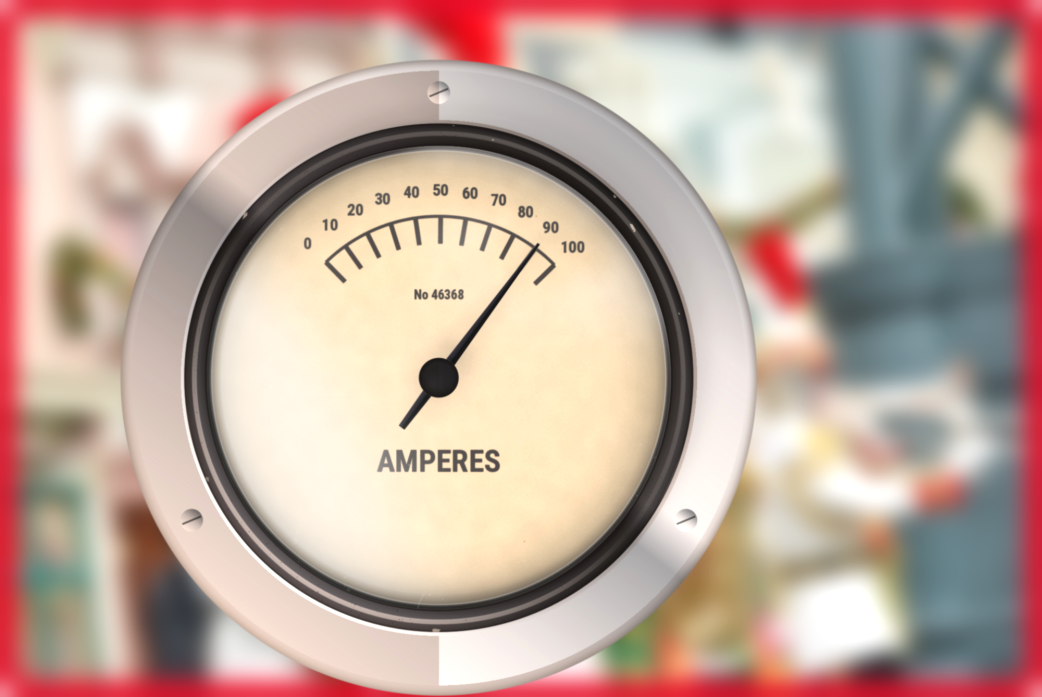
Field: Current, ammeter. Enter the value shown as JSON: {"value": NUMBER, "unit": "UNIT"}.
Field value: {"value": 90, "unit": "A"}
